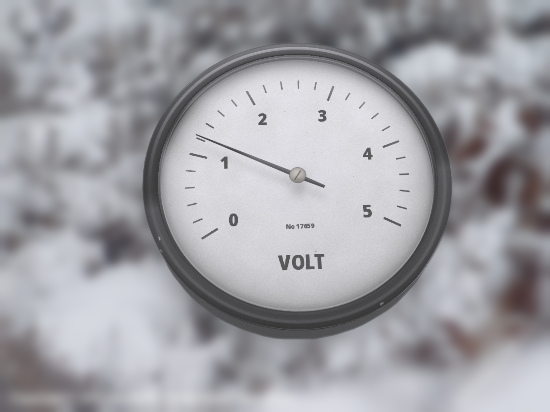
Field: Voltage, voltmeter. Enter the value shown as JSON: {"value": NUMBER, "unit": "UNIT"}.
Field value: {"value": 1.2, "unit": "V"}
